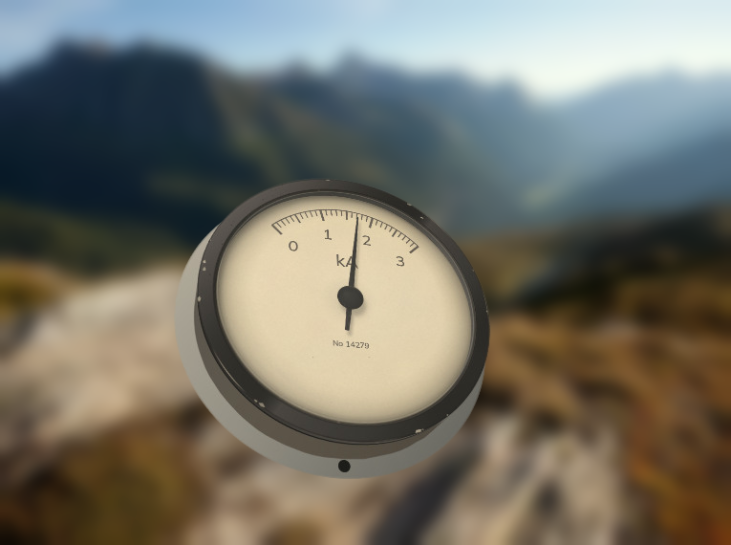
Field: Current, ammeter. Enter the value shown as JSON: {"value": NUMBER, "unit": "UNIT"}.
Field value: {"value": 1.7, "unit": "kA"}
